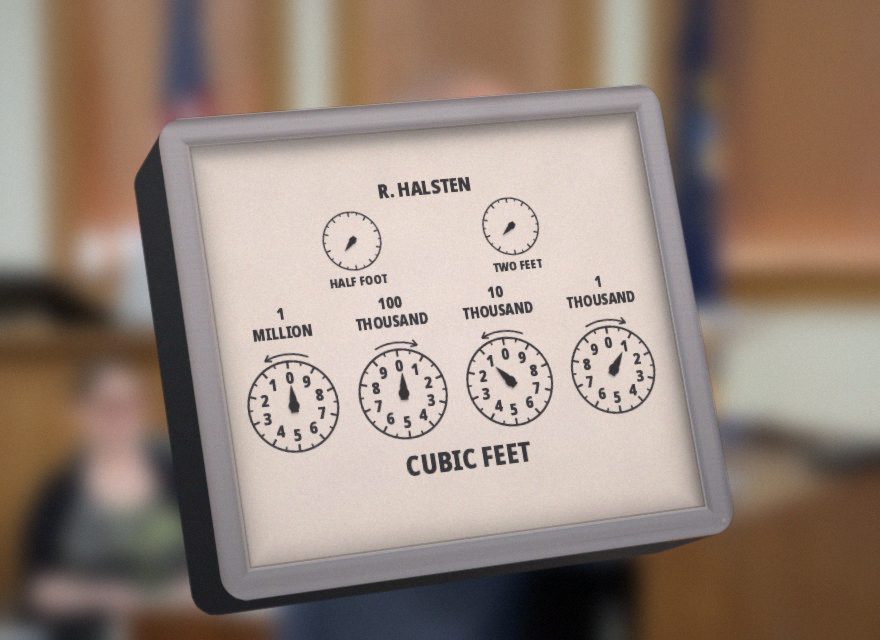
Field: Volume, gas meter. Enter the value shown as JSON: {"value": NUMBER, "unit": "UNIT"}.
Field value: {"value": 1100, "unit": "ft³"}
